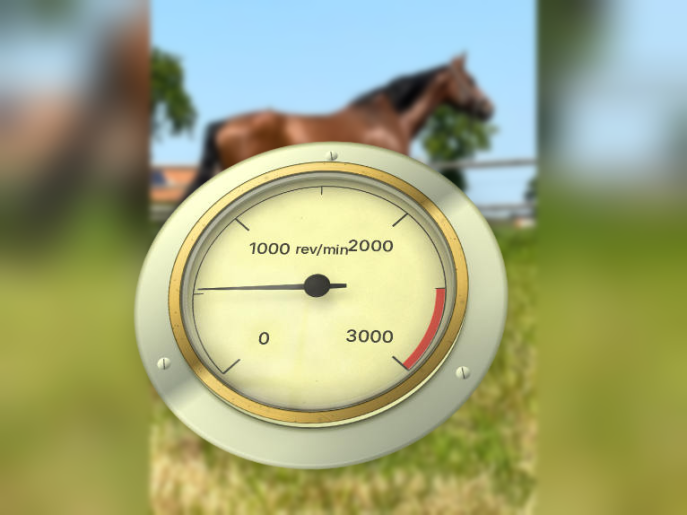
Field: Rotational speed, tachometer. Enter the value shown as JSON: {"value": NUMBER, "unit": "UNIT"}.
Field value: {"value": 500, "unit": "rpm"}
